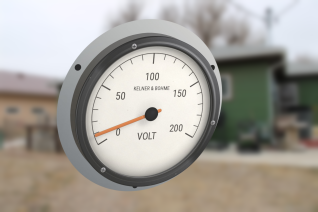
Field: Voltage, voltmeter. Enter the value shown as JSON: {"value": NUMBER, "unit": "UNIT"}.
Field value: {"value": 10, "unit": "V"}
